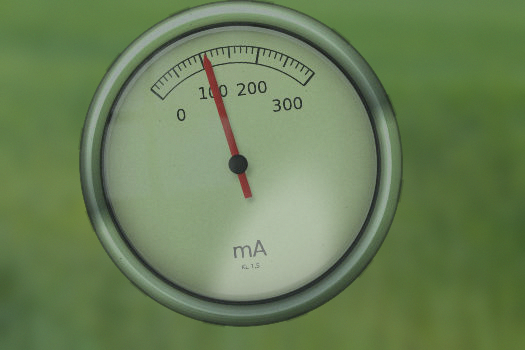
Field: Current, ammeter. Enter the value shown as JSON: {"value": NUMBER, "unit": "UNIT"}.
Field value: {"value": 110, "unit": "mA"}
